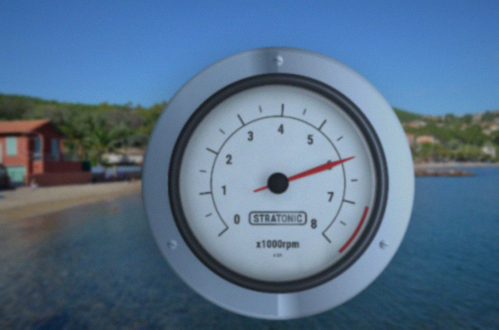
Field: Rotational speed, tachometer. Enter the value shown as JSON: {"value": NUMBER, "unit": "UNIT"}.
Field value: {"value": 6000, "unit": "rpm"}
